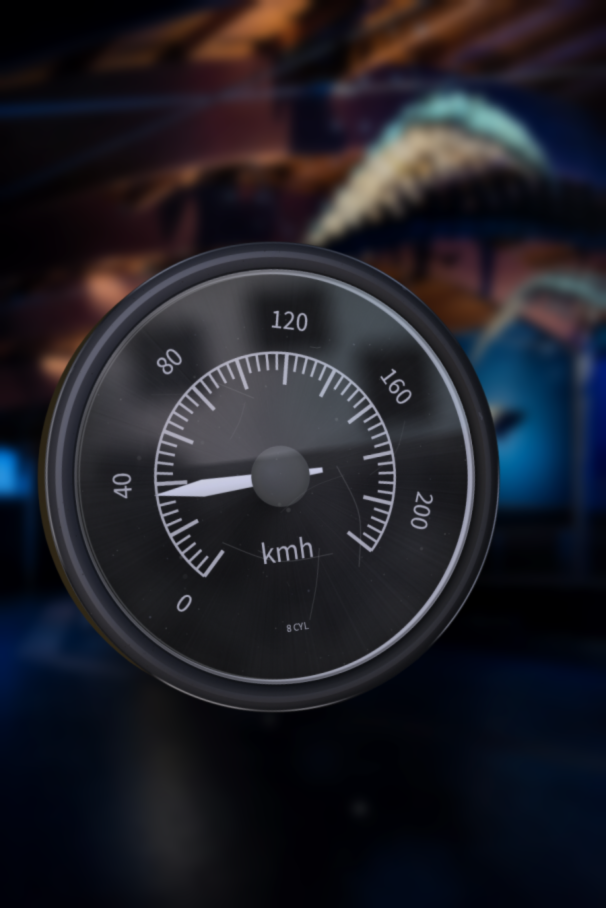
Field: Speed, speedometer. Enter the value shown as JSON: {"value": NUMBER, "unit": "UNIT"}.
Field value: {"value": 36, "unit": "km/h"}
